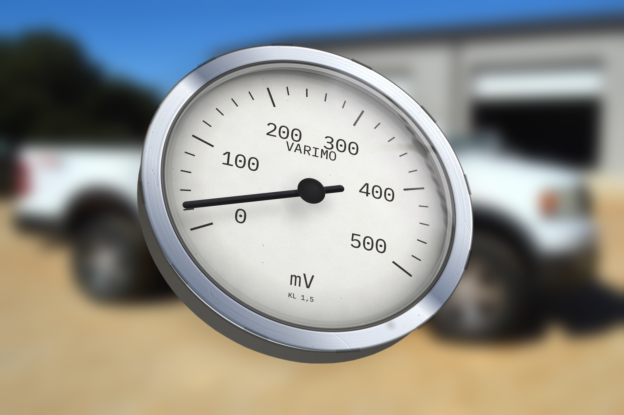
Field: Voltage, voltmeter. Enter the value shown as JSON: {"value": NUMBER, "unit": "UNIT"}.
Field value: {"value": 20, "unit": "mV"}
